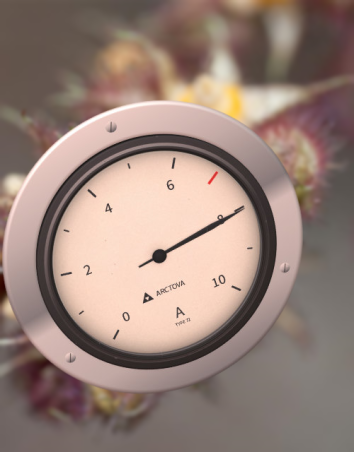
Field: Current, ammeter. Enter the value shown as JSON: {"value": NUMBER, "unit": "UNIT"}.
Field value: {"value": 8, "unit": "A"}
